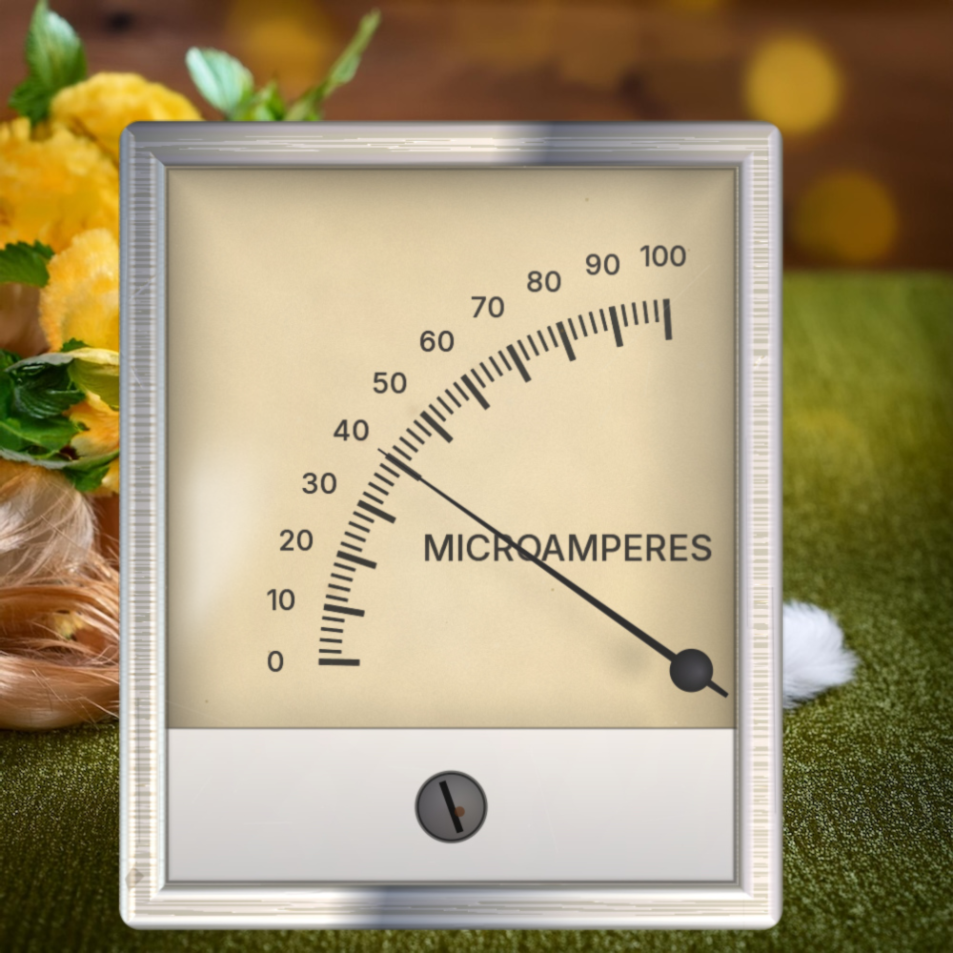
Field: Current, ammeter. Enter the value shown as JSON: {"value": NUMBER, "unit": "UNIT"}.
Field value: {"value": 40, "unit": "µA"}
